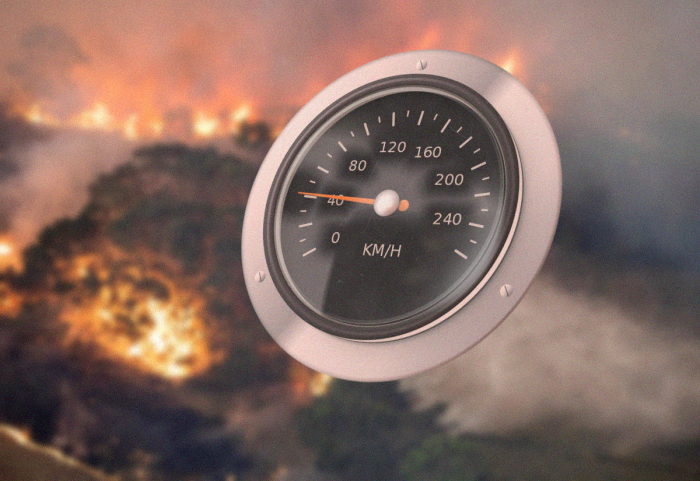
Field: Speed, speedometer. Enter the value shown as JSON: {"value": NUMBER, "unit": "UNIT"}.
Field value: {"value": 40, "unit": "km/h"}
